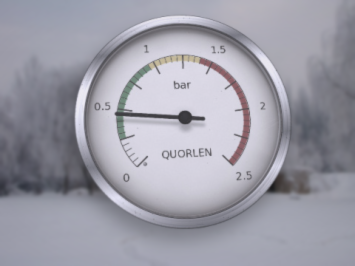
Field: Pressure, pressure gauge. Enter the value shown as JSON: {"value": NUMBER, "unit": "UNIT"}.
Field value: {"value": 0.45, "unit": "bar"}
